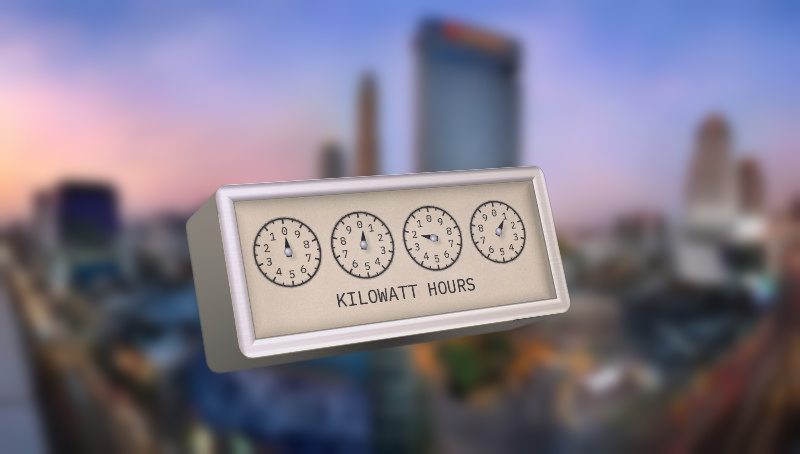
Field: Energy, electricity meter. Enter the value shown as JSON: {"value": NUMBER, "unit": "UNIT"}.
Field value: {"value": 21, "unit": "kWh"}
